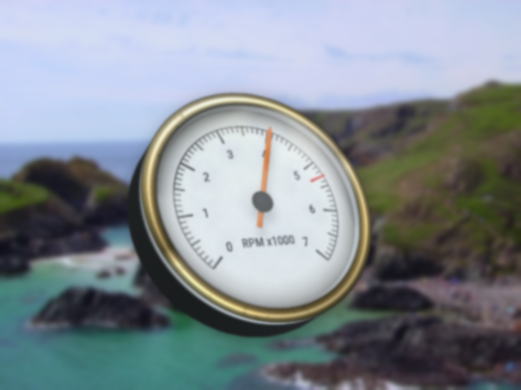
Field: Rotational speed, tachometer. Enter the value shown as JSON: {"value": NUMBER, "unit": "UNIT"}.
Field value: {"value": 4000, "unit": "rpm"}
